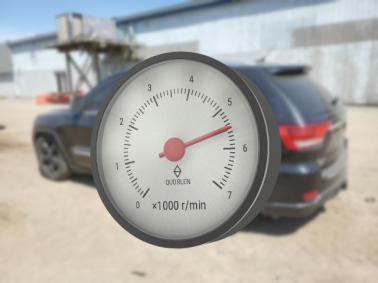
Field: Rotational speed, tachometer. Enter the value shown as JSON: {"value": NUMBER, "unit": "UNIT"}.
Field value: {"value": 5500, "unit": "rpm"}
